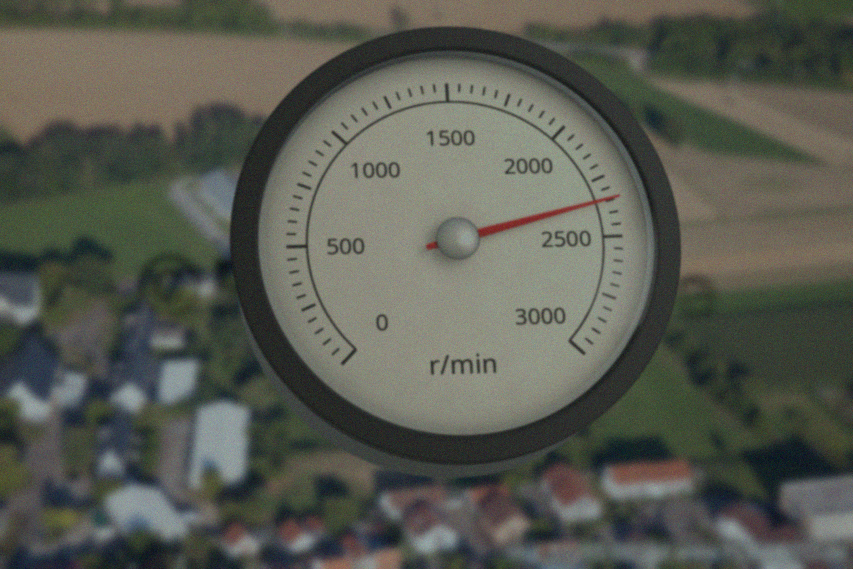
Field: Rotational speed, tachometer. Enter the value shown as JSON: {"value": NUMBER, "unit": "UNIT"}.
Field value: {"value": 2350, "unit": "rpm"}
